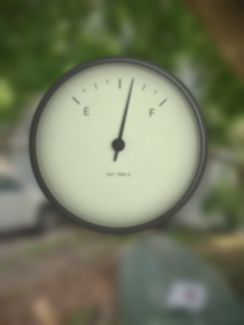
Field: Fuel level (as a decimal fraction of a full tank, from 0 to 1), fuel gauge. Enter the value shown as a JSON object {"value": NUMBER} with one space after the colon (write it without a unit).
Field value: {"value": 0.625}
